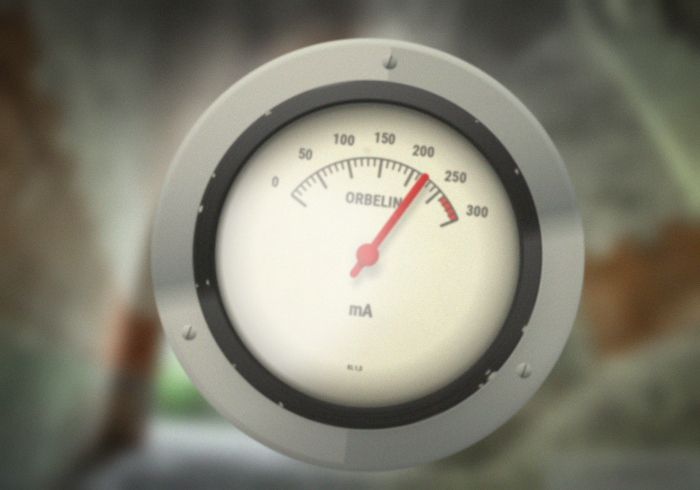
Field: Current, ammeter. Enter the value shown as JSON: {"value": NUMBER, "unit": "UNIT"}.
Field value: {"value": 220, "unit": "mA"}
